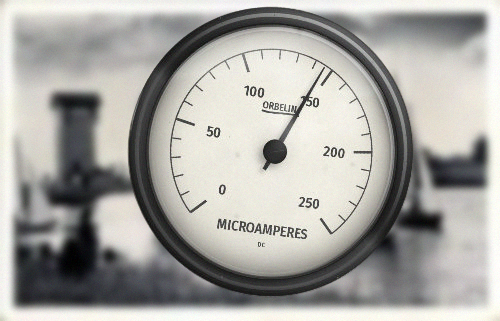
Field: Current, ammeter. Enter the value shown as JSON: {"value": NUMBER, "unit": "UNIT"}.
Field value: {"value": 145, "unit": "µA"}
